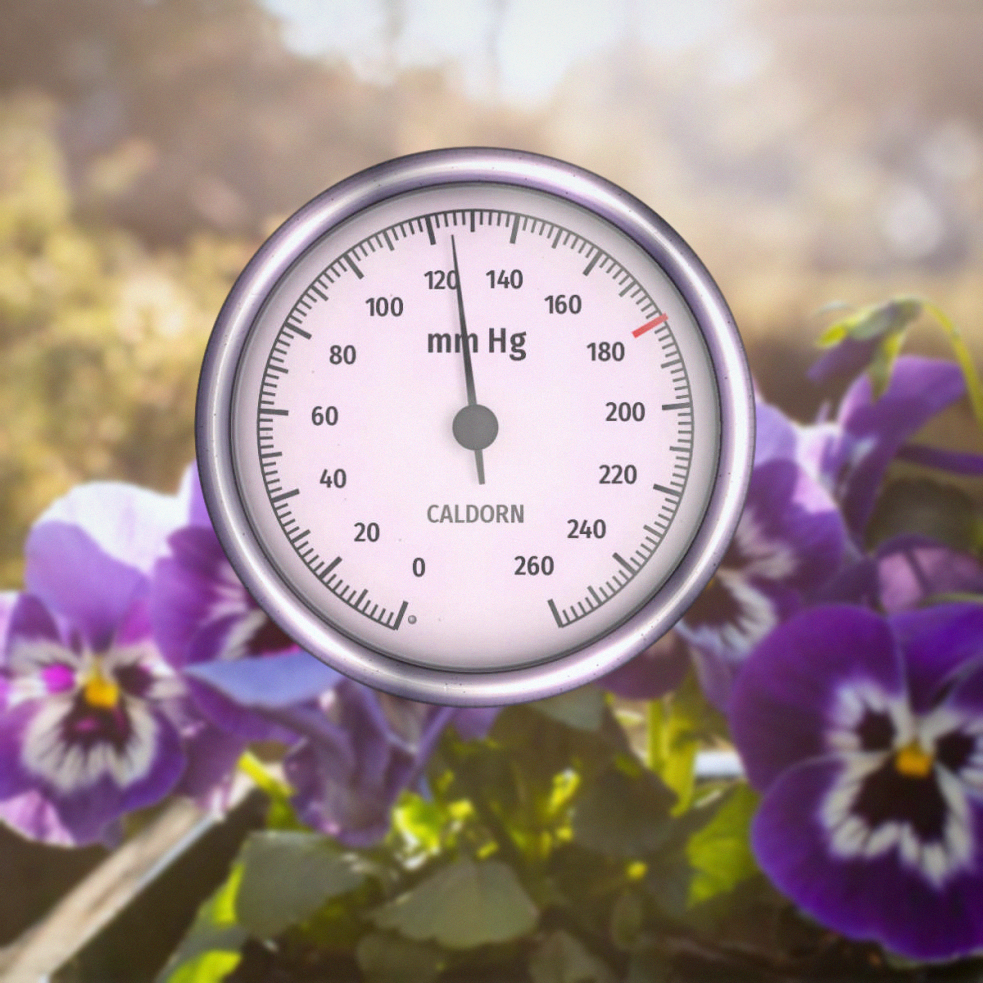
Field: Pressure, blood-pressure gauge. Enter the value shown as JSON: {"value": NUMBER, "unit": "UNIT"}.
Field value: {"value": 125, "unit": "mmHg"}
